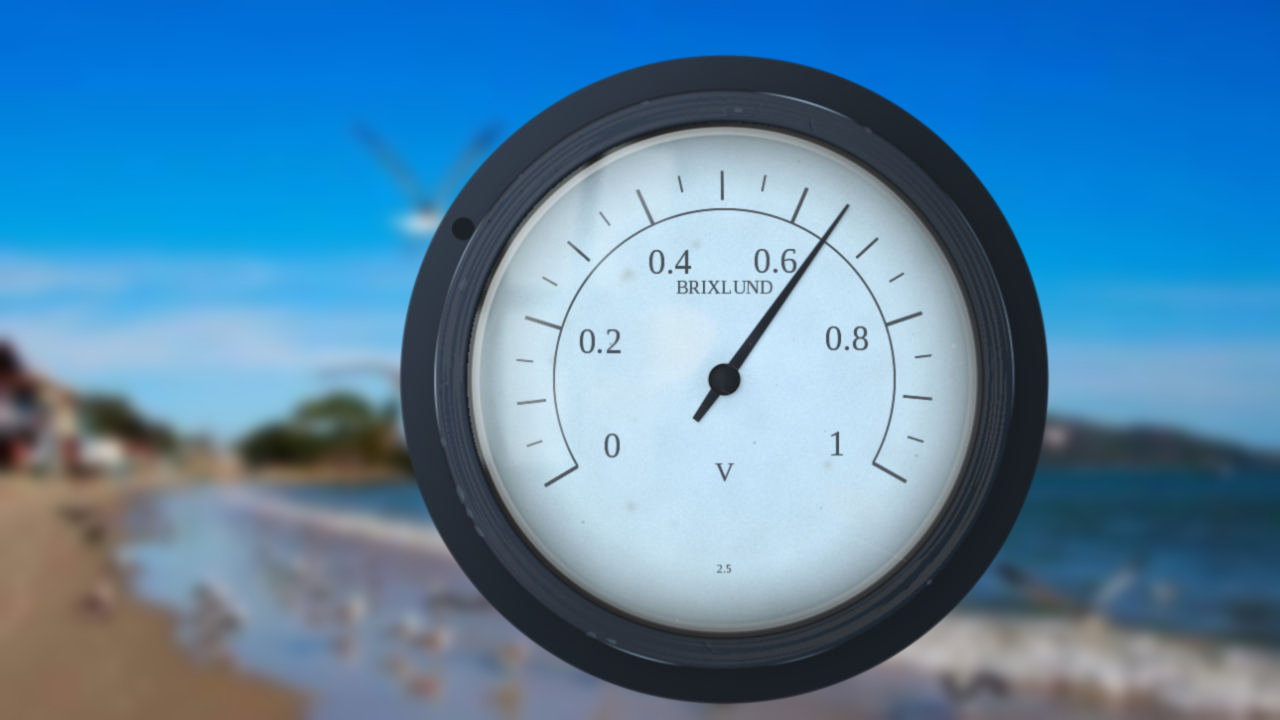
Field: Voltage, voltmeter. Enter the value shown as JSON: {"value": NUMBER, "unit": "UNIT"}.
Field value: {"value": 0.65, "unit": "V"}
